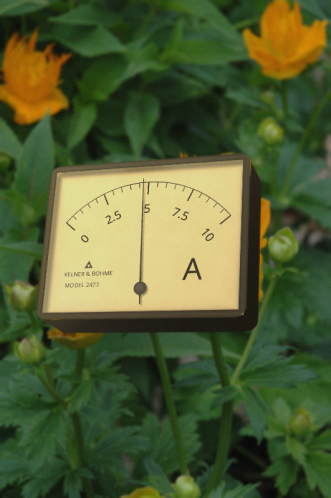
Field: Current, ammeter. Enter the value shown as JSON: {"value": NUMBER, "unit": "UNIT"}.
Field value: {"value": 4.75, "unit": "A"}
